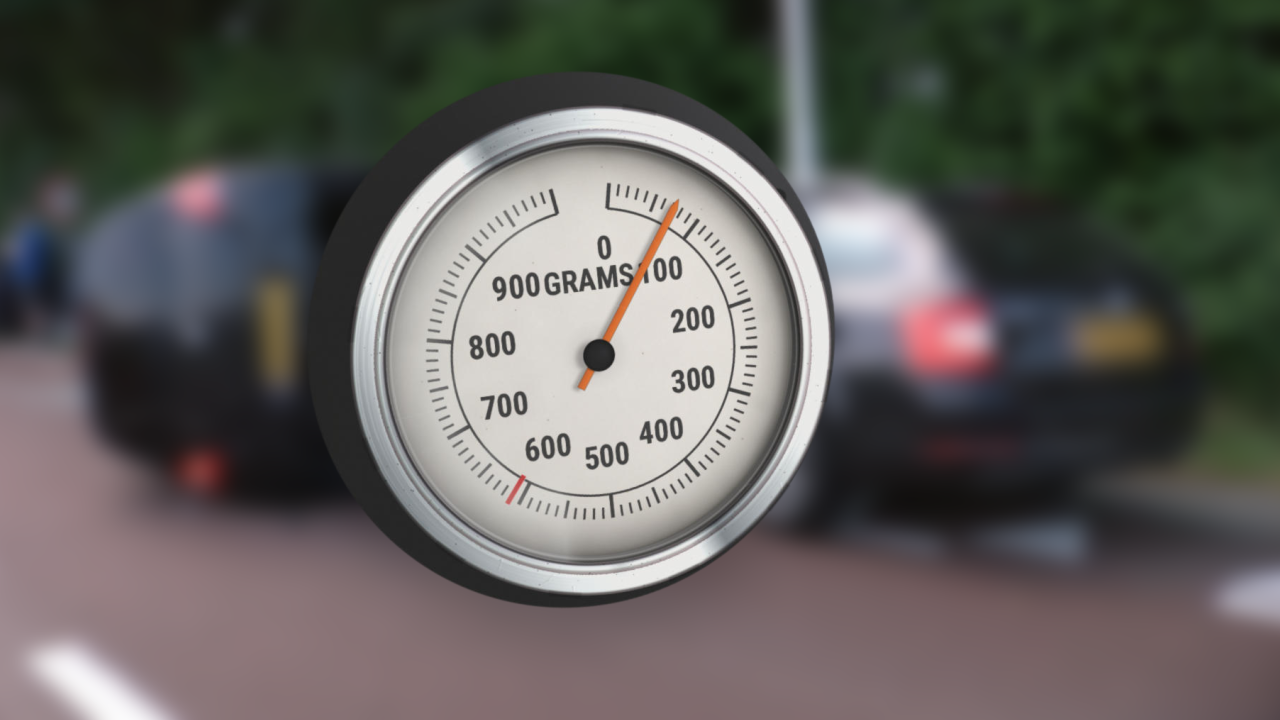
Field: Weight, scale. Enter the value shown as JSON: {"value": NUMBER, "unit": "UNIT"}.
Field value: {"value": 70, "unit": "g"}
